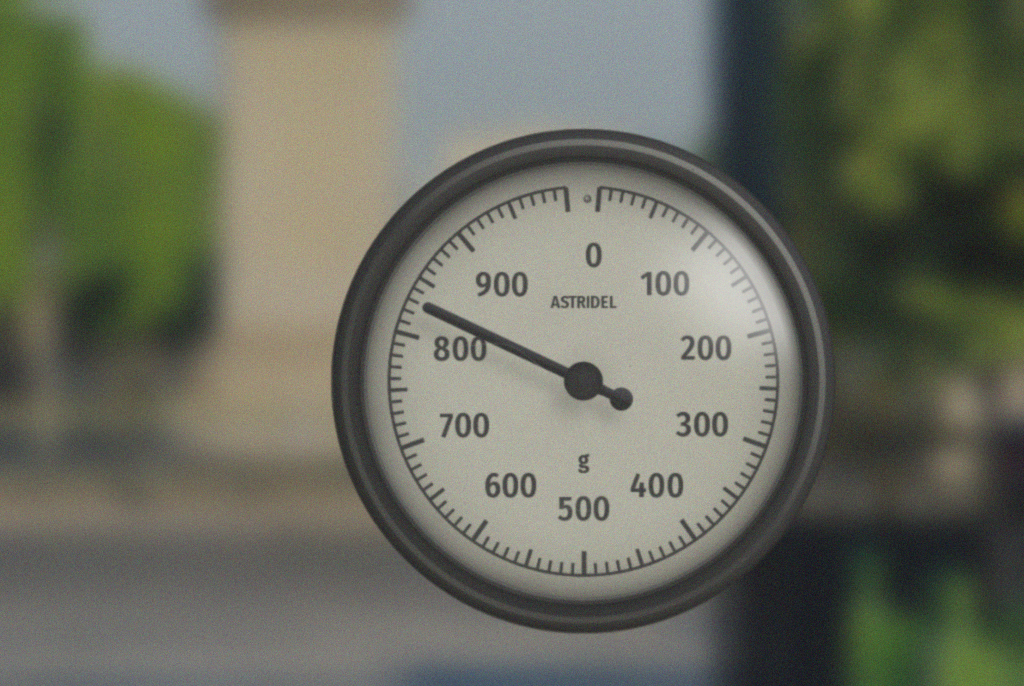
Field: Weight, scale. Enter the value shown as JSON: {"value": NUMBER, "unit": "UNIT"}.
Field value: {"value": 830, "unit": "g"}
